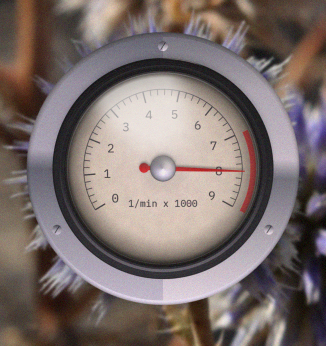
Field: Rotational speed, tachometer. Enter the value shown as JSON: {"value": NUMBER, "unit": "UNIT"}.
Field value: {"value": 8000, "unit": "rpm"}
